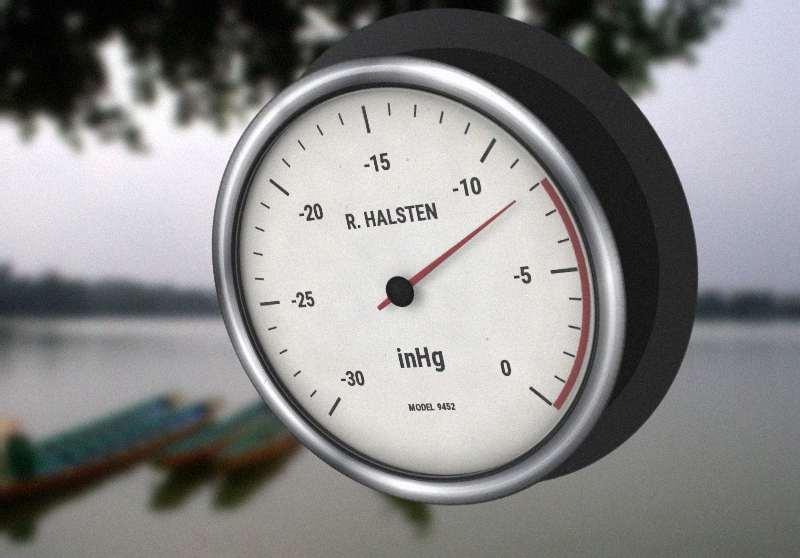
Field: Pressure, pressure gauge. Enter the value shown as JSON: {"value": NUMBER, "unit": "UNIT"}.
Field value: {"value": -8, "unit": "inHg"}
